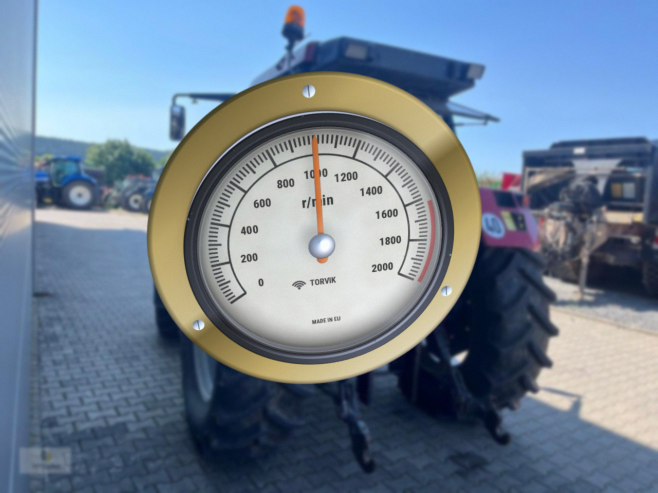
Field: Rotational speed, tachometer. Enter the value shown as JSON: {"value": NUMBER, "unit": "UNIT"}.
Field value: {"value": 1000, "unit": "rpm"}
